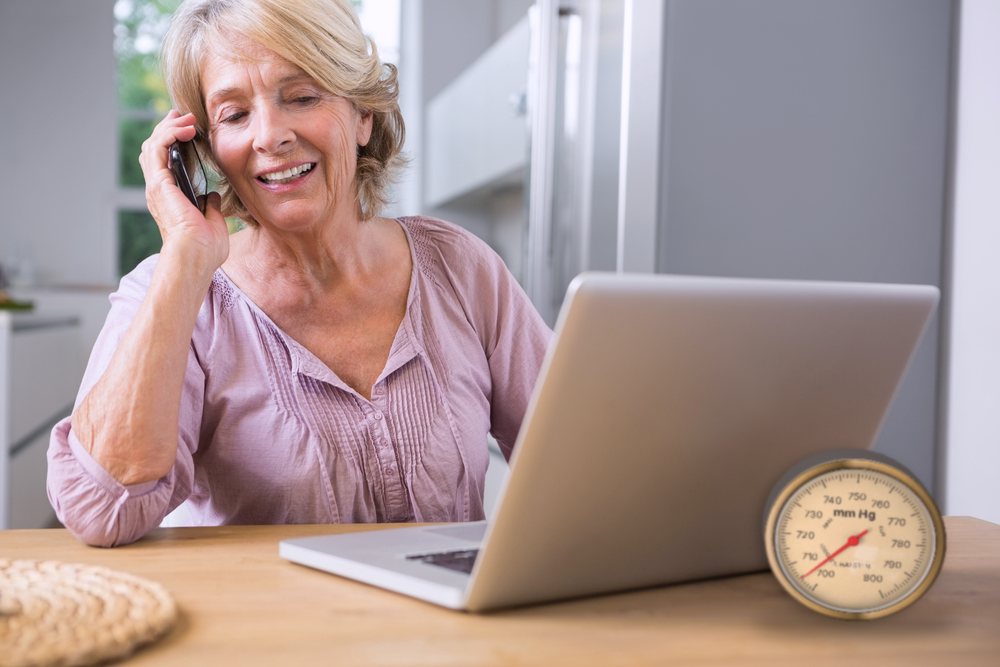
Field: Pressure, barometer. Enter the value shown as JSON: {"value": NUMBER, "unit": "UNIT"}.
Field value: {"value": 705, "unit": "mmHg"}
